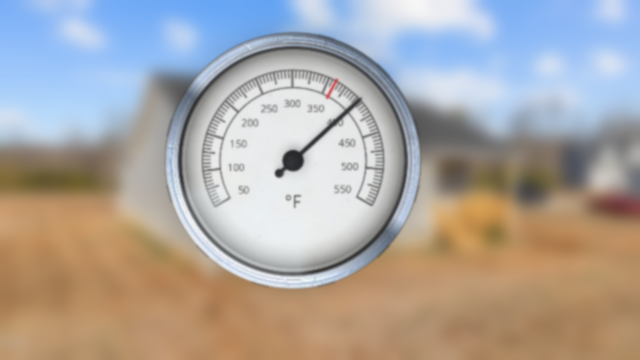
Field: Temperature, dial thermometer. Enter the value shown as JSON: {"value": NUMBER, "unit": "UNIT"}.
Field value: {"value": 400, "unit": "°F"}
